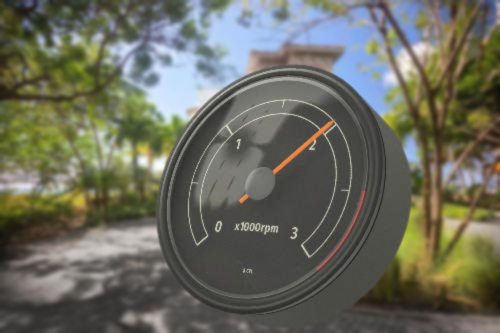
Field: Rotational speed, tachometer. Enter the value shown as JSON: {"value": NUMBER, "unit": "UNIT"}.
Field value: {"value": 2000, "unit": "rpm"}
